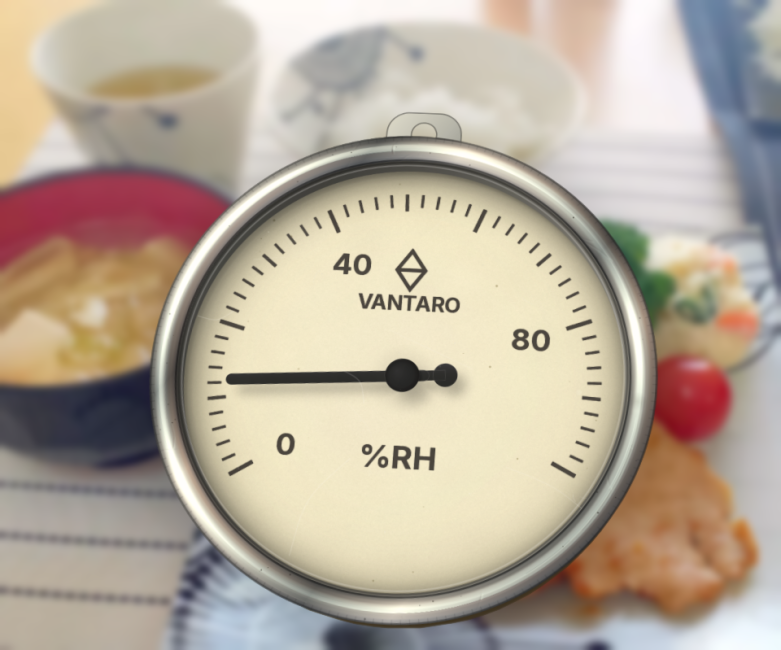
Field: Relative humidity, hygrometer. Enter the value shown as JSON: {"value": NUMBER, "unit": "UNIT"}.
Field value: {"value": 12, "unit": "%"}
